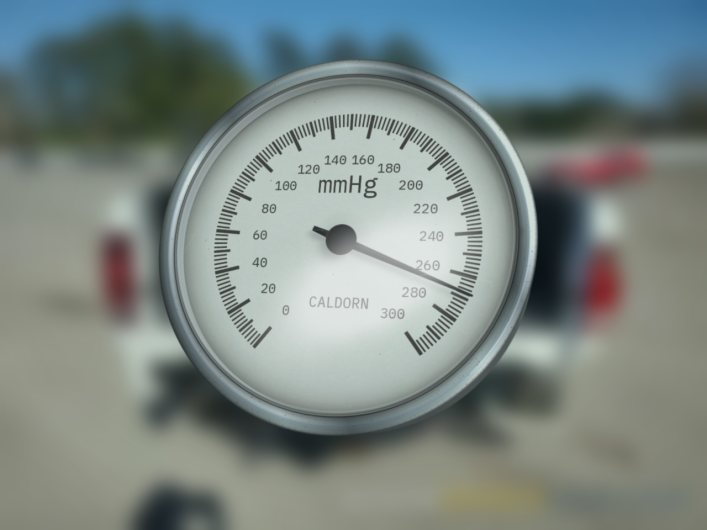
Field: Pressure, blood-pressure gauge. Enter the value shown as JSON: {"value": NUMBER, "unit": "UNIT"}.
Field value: {"value": 268, "unit": "mmHg"}
